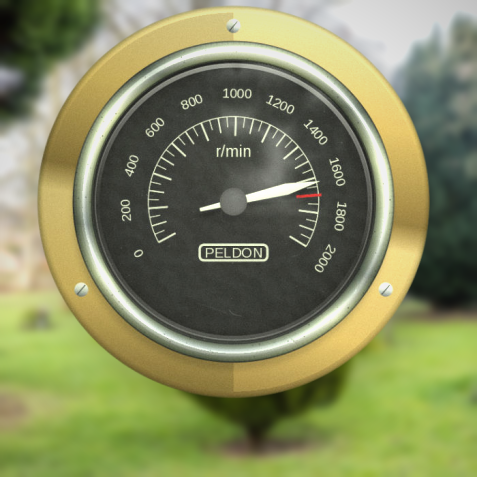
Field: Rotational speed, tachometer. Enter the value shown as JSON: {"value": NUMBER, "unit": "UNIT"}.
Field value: {"value": 1625, "unit": "rpm"}
